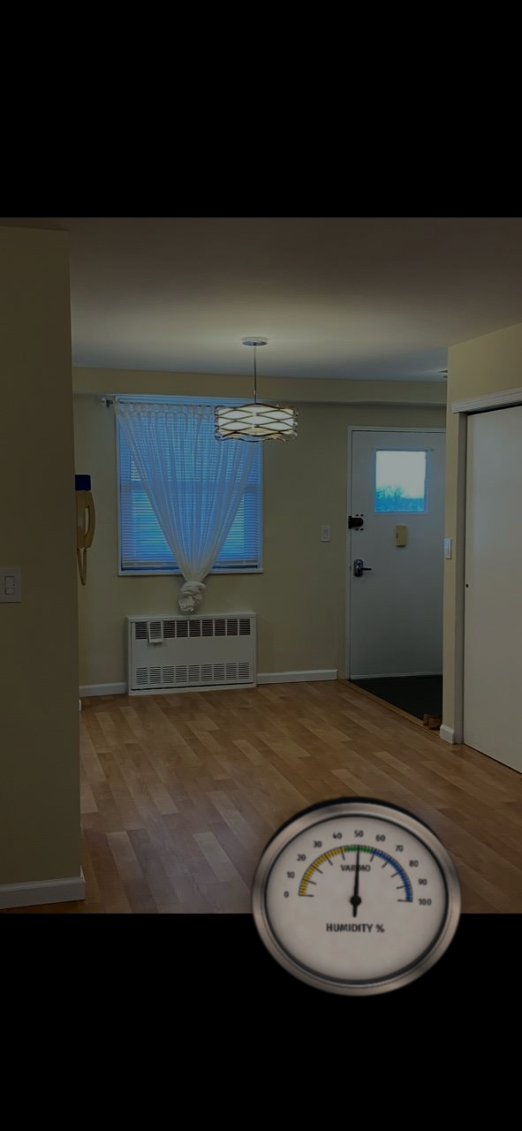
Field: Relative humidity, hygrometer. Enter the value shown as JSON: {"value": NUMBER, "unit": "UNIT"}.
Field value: {"value": 50, "unit": "%"}
